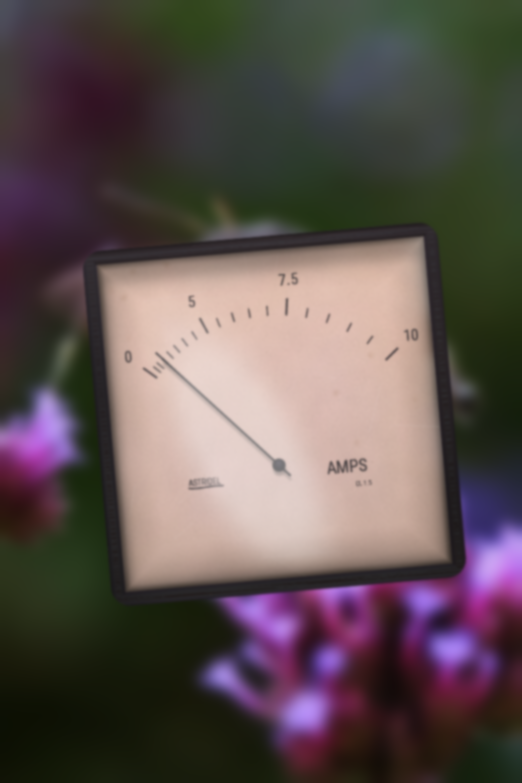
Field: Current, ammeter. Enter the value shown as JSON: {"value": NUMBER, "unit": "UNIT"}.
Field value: {"value": 2.5, "unit": "A"}
